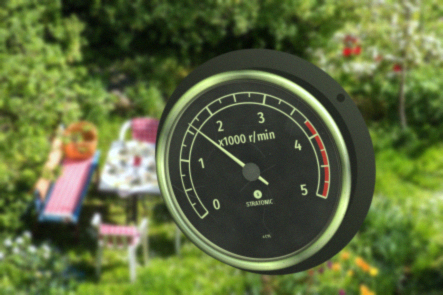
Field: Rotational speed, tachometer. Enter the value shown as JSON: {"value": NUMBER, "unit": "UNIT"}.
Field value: {"value": 1625, "unit": "rpm"}
